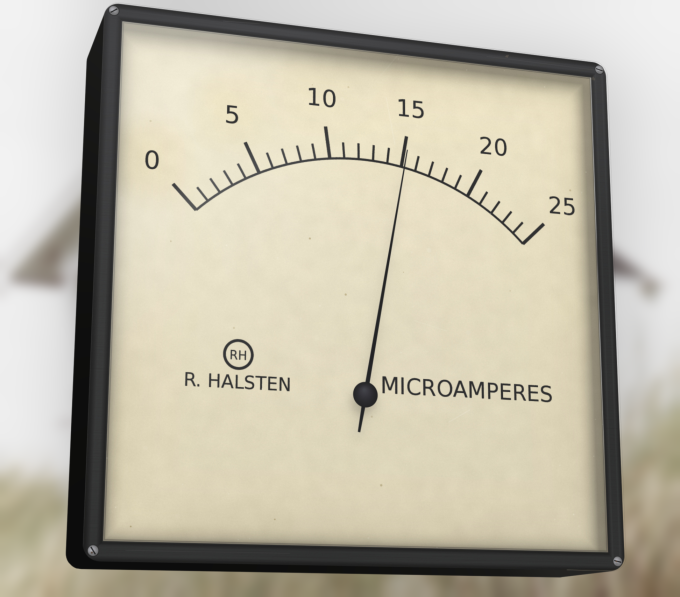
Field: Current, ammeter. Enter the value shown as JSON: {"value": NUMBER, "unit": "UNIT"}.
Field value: {"value": 15, "unit": "µA"}
